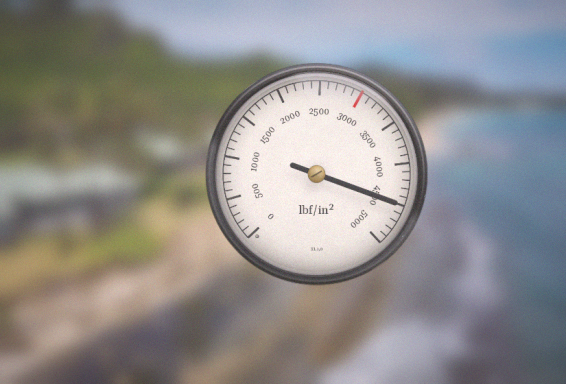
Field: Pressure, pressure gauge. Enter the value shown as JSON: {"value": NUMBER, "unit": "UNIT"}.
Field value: {"value": 4500, "unit": "psi"}
